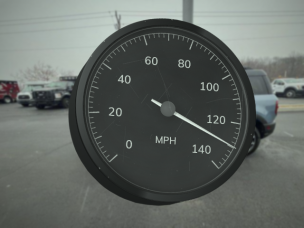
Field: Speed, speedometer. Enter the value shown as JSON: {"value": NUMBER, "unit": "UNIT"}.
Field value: {"value": 130, "unit": "mph"}
